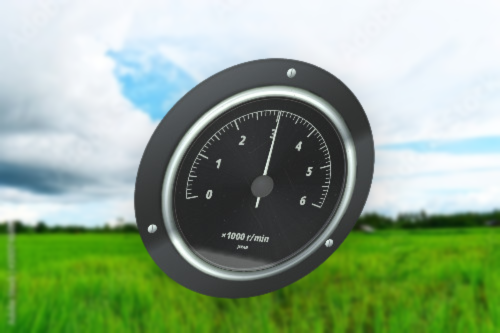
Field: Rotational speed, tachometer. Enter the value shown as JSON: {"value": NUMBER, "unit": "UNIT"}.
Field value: {"value": 3000, "unit": "rpm"}
